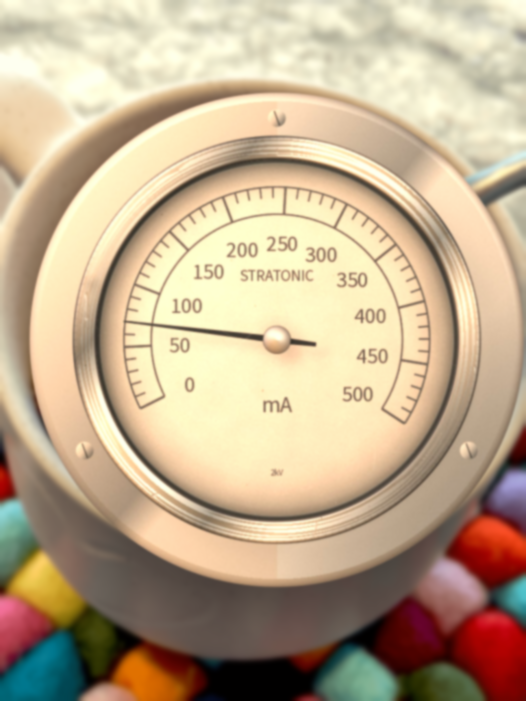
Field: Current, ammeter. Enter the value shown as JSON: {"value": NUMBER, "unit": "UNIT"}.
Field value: {"value": 70, "unit": "mA"}
